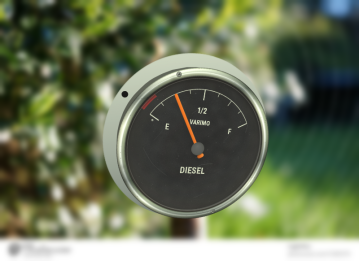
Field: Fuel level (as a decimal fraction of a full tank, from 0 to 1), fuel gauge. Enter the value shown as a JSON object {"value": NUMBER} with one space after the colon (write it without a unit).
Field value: {"value": 0.25}
